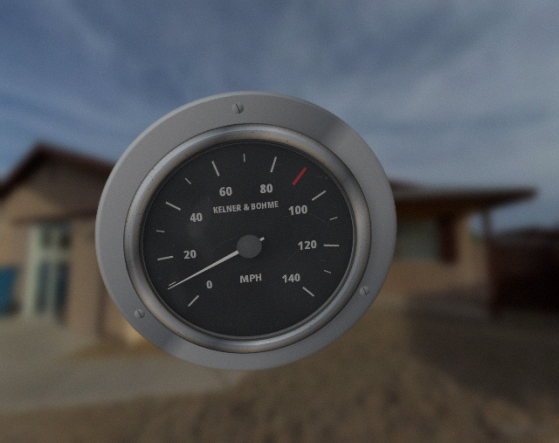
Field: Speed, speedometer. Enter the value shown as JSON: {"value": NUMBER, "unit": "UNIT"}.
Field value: {"value": 10, "unit": "mph"}
